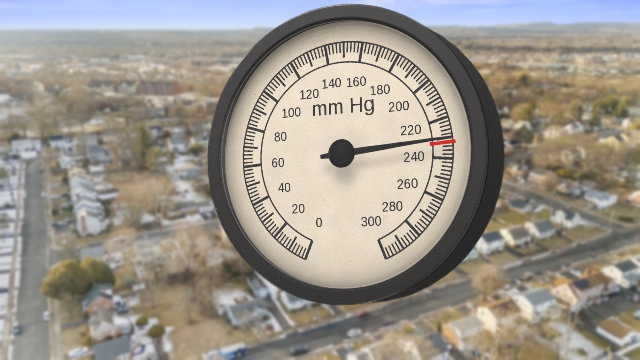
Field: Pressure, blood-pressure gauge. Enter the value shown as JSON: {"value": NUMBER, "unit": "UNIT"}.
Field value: {"value": 230, "unit": "mmHg"}
